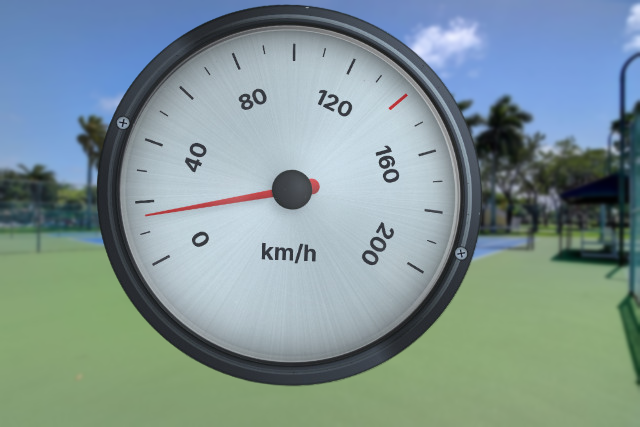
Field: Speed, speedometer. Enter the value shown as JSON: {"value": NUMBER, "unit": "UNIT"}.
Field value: {"value": 15, "unit": "km/h"}
